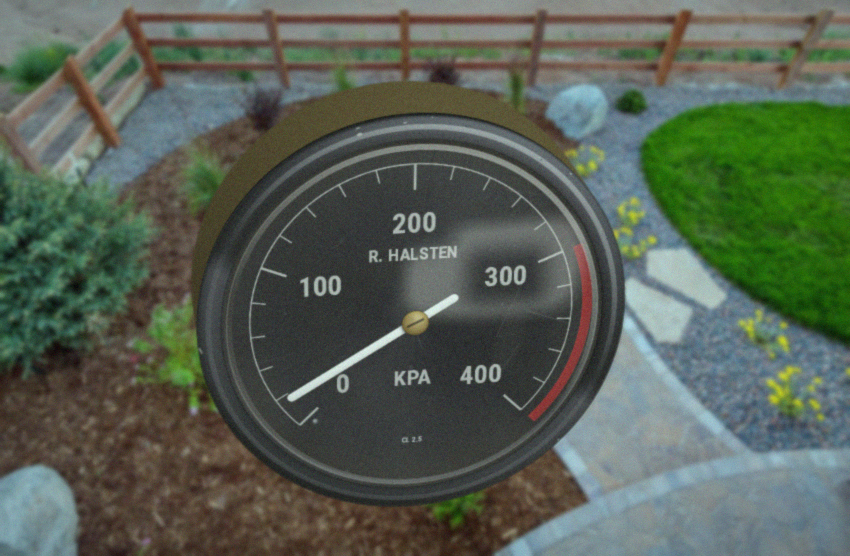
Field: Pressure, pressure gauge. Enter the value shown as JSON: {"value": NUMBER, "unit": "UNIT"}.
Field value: {"value": 20, "unit": "kPa"}
